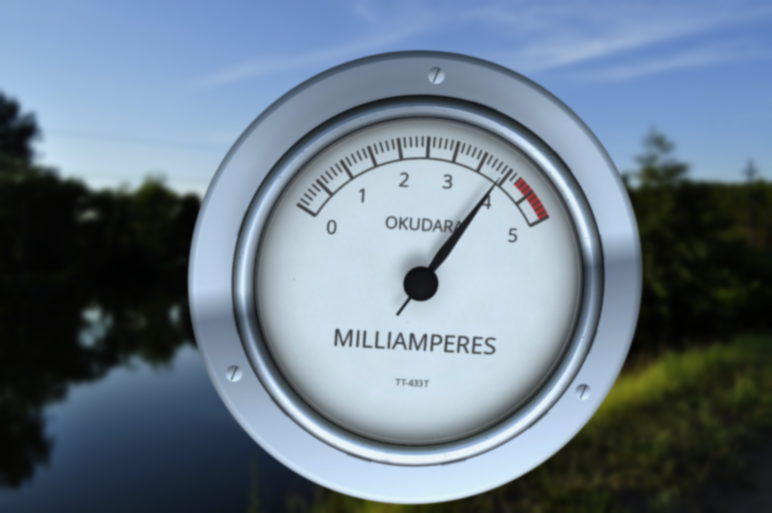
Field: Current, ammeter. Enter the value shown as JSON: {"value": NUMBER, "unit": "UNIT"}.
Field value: {"value": 3.9, "unit": "mA"}
